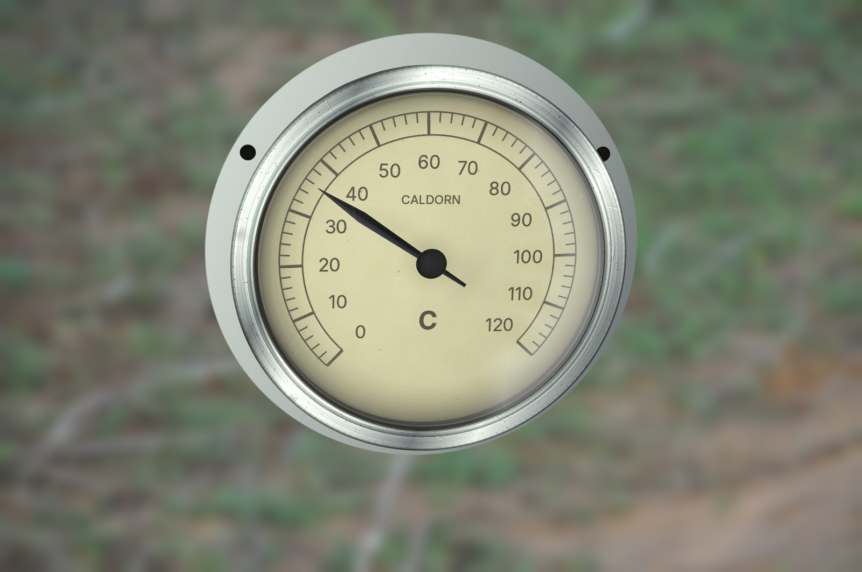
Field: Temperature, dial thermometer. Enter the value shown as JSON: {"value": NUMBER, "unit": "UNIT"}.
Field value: {"value": 36, "unit": "°C"}
